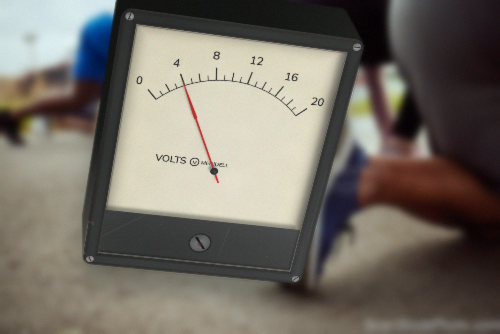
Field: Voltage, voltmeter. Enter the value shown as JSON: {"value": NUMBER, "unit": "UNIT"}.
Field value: {"value": 4, "unit": "V"}
